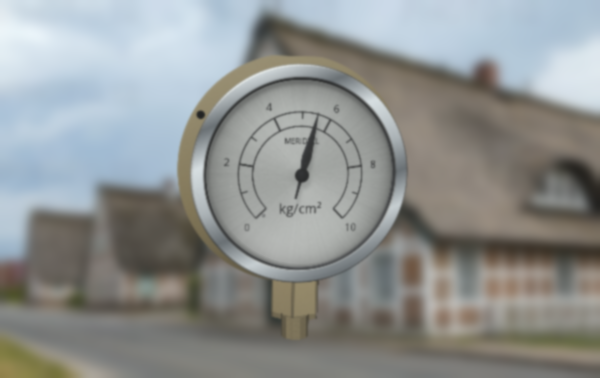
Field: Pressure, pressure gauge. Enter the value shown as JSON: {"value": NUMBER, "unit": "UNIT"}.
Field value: {"value": 5.5, "unit": "kg/cm²"}
